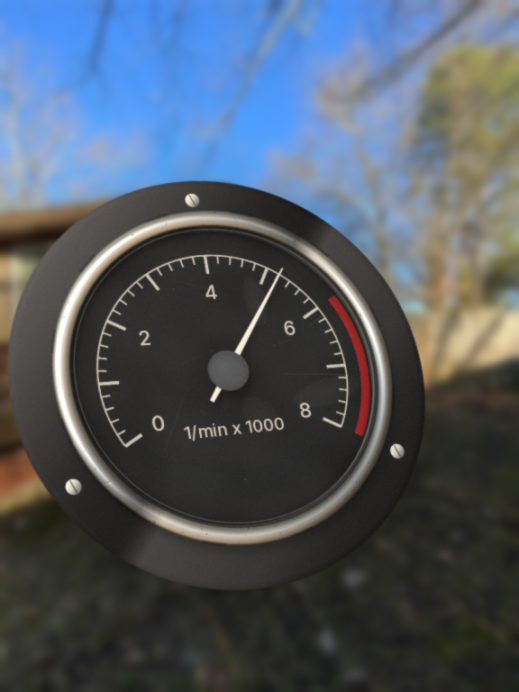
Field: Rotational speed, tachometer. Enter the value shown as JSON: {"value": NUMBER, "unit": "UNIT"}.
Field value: {"value": 5200, "unit": "rpm"}
